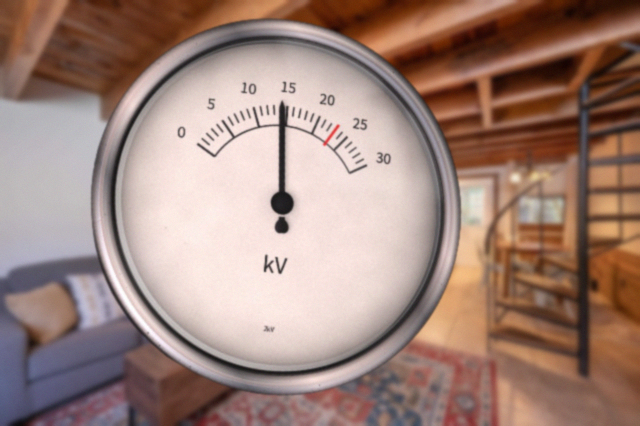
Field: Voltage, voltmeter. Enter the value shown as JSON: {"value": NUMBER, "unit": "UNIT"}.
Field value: {"value": 14, "unit": "kV"}
